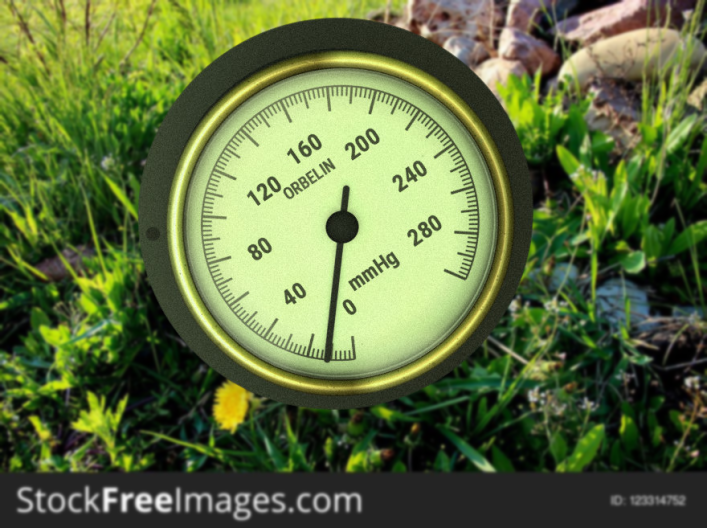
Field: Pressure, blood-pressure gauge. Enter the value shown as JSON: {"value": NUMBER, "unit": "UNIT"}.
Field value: {"value": 12, "unit": "mmHg"}
